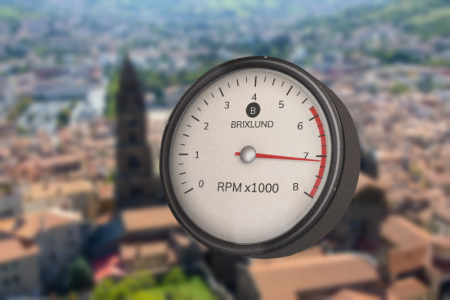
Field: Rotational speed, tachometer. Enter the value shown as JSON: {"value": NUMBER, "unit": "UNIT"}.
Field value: {"value": 7125, "unit": "rpm"}
